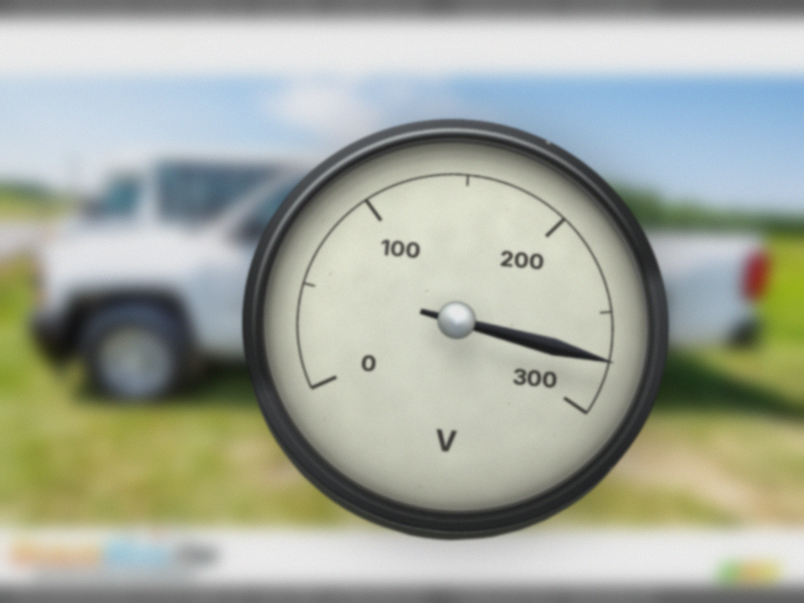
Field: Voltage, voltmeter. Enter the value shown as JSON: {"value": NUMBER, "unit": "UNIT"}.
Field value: {"value": 275, "unit": "V"}
